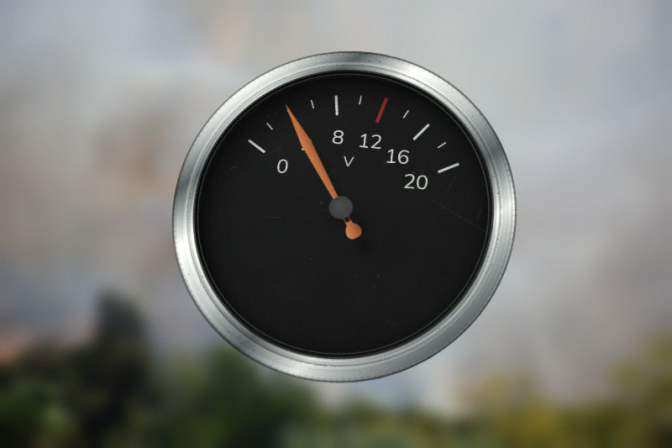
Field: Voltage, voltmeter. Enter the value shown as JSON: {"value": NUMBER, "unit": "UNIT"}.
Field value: {"value": 4, "unit": "V"}
